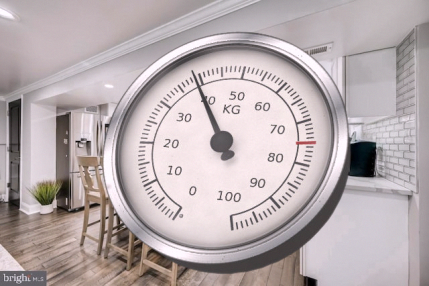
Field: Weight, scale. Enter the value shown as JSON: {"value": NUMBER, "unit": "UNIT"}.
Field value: {"value": 39, "unit": "kg"}
